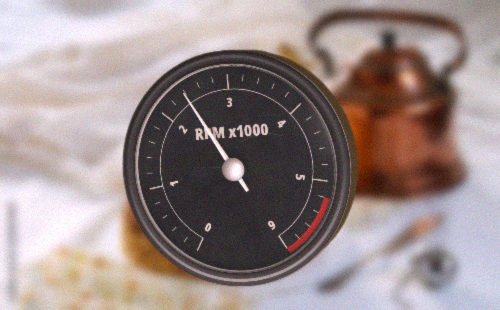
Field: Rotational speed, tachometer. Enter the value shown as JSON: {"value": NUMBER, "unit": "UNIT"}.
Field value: {"value": 2400, "unit": "rpm"}
